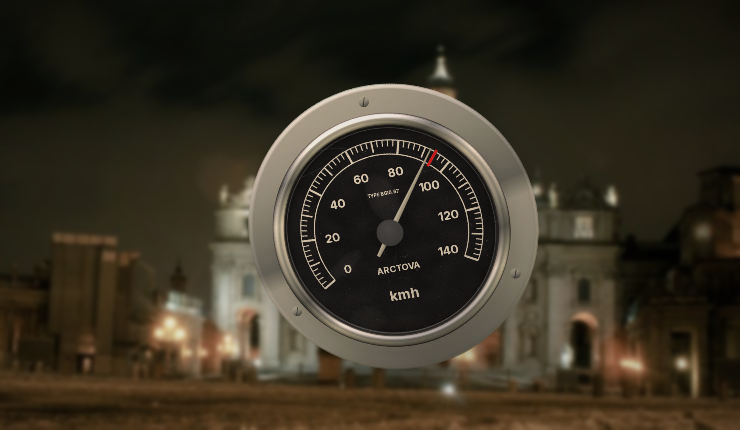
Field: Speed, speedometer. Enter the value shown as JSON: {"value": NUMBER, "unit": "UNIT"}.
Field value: {"value": 92, "unit": "km/h"}
